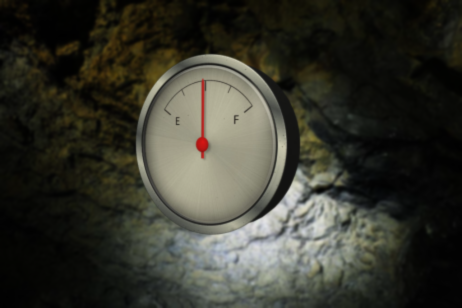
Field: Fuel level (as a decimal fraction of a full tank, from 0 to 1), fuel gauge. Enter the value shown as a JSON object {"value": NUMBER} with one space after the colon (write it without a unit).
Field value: {"value": 0.5}
